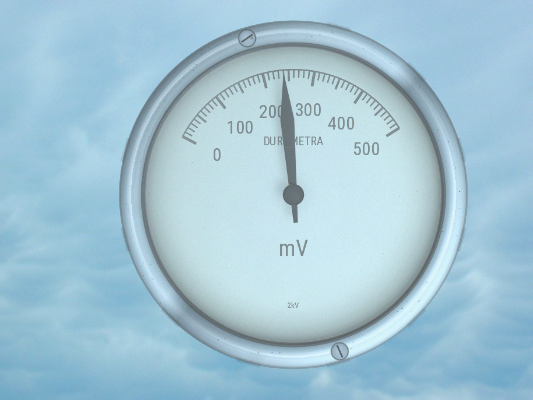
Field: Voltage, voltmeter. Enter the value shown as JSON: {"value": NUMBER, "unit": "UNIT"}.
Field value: {"value": 240, "unit": "mV"}
